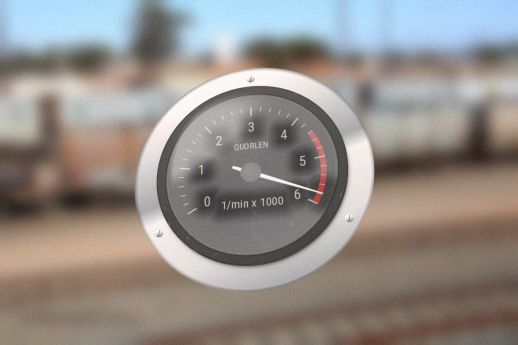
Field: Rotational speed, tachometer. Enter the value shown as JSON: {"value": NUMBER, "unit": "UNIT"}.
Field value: {"value": 5800, "unit": "rpm"}
